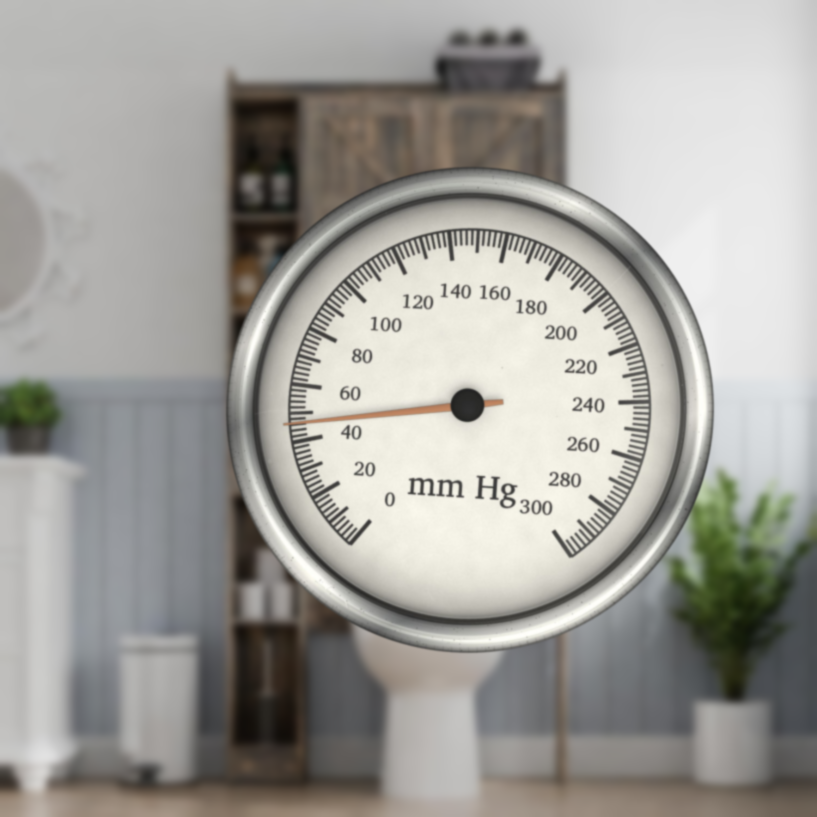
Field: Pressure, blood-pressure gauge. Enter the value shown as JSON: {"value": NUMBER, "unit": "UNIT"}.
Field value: {"value": 46, "unit": "mmHg"}
